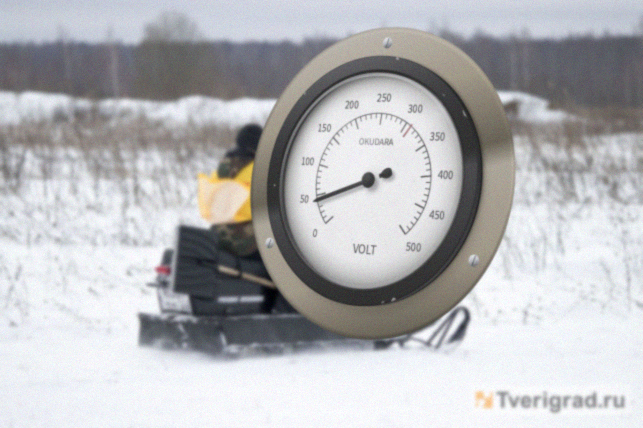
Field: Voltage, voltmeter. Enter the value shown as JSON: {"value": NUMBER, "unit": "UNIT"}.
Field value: {"value": 40, "unit": "V"}
